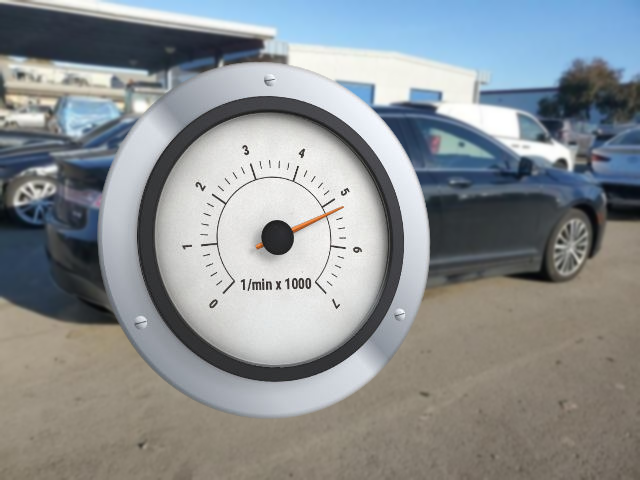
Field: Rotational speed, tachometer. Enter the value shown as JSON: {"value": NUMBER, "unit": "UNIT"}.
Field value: {"value": 5200, "unit": "rpm"}
